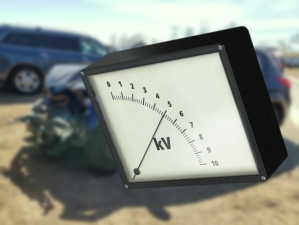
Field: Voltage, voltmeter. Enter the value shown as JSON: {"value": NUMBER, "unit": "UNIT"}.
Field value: {"value": 5, "unit": "kV"}
